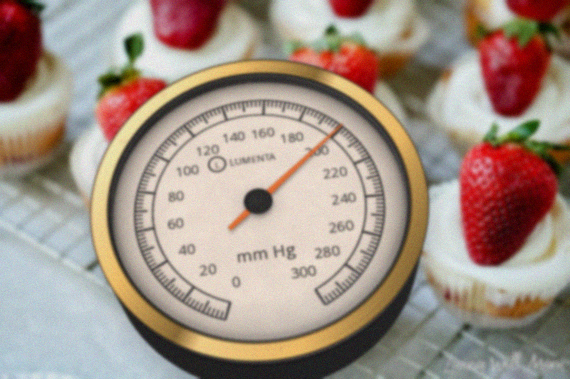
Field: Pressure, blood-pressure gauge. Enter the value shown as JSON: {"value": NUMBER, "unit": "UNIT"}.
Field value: {"value": 200, "unit": "mmHg"}
